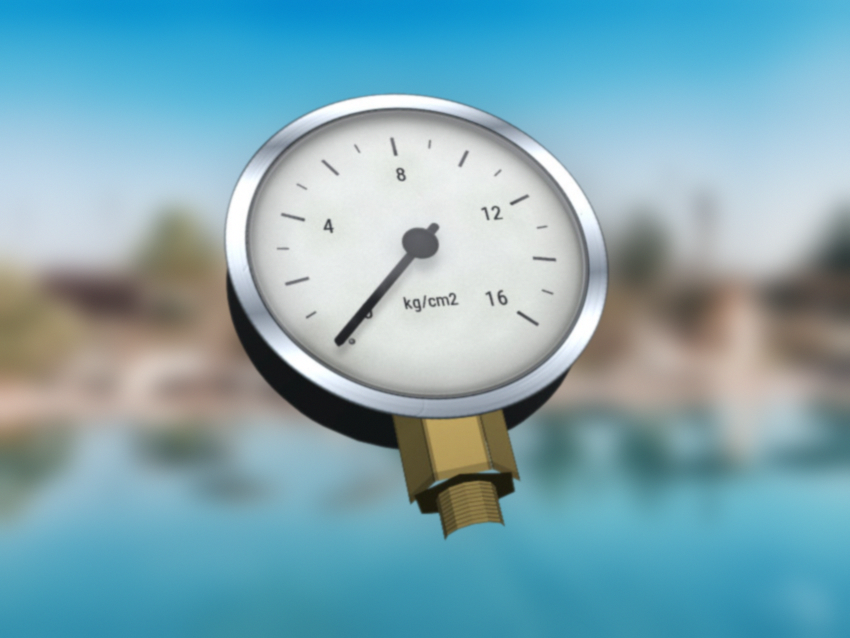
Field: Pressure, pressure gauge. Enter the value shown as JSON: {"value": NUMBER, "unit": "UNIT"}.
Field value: {"value": 0, "unit": "kg/cm²"}
